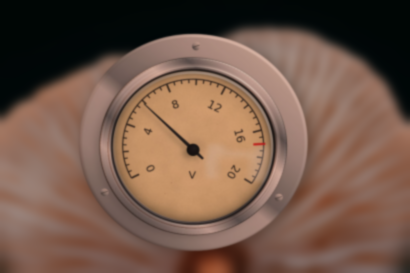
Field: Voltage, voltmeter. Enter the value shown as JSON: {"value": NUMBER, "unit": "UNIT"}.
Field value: {"value": 6, "unit": "V"}
